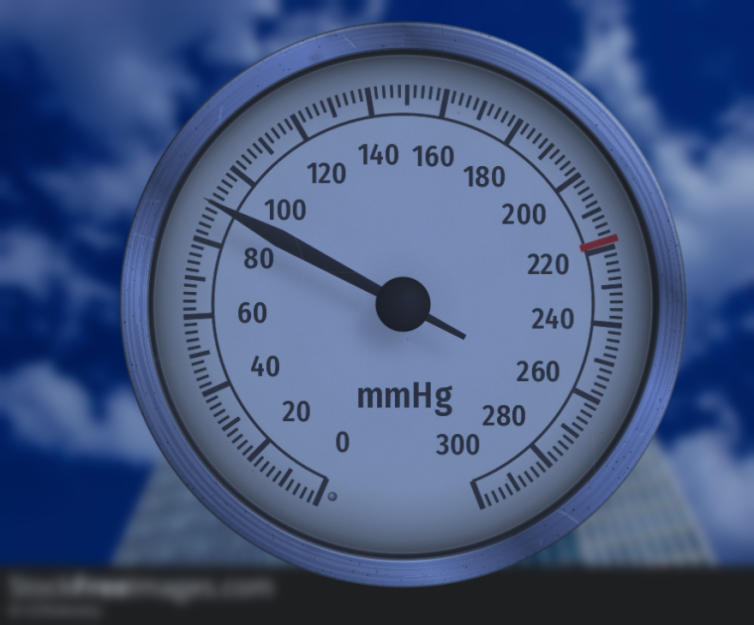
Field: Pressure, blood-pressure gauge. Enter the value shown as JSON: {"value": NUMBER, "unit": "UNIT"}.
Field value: {"value": 90, "unit": "mmHg"}
